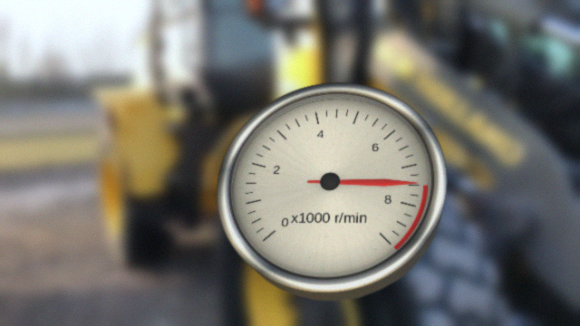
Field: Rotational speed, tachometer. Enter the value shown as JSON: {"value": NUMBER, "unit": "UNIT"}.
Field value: {"value": 7500, "unit": "rpm"}
